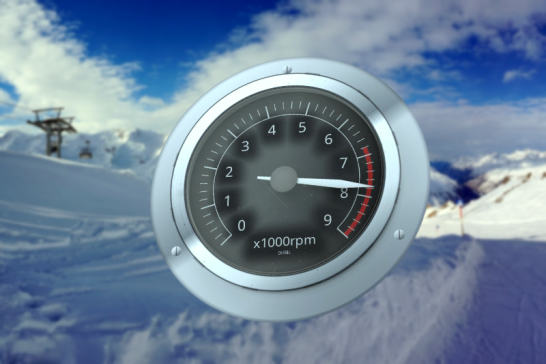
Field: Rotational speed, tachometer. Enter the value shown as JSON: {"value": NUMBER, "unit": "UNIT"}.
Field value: {"value": 7800, "unit": "rpm"}
